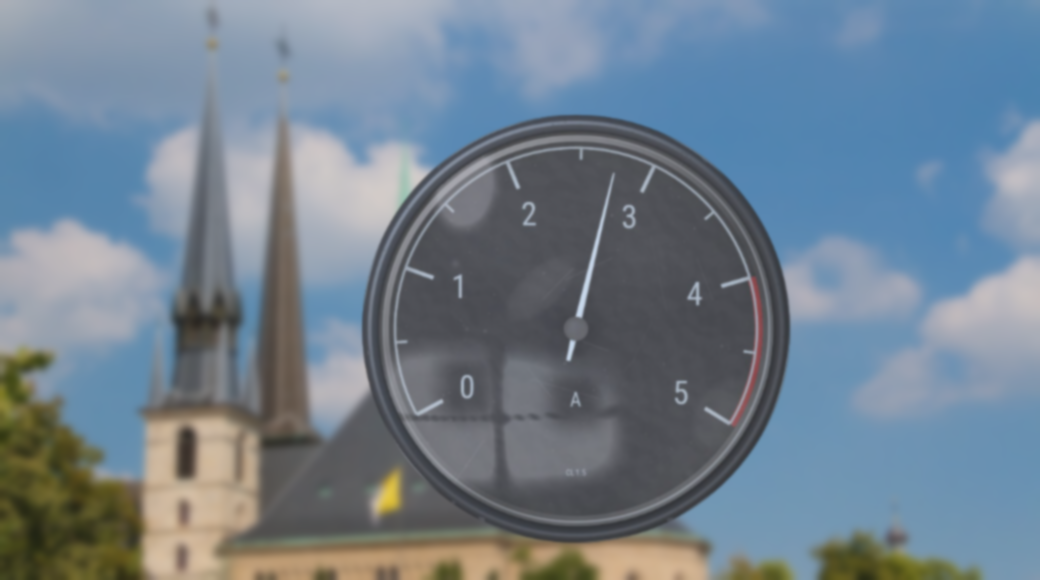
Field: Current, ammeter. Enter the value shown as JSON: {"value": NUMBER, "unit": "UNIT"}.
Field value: {"value": 2.75, "unit": "A"}
